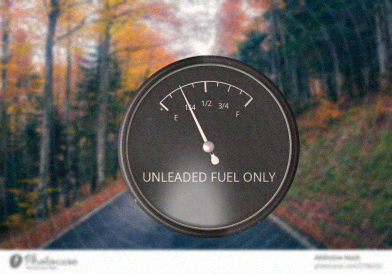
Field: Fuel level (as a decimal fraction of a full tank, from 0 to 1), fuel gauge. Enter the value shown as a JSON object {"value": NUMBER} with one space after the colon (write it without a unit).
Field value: {"value": 0.25}
